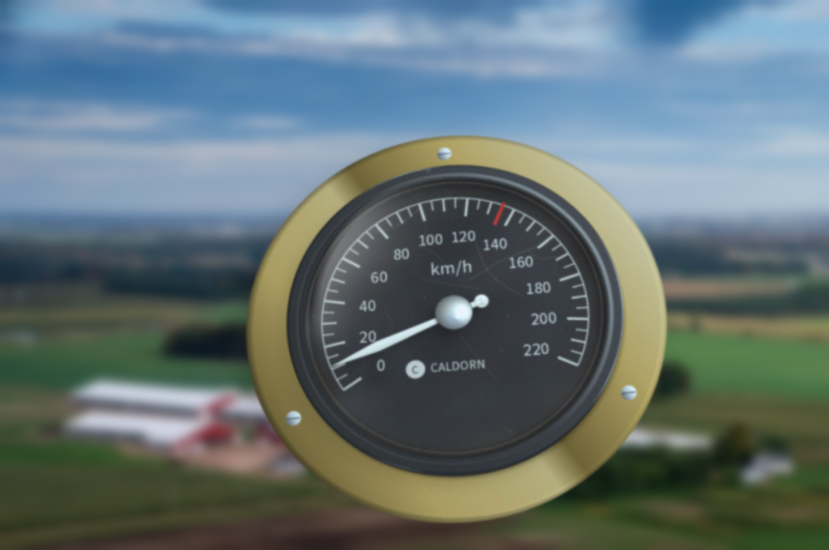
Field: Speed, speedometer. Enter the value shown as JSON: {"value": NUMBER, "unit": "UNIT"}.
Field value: {"value": 10, "unit": "km/h"}
